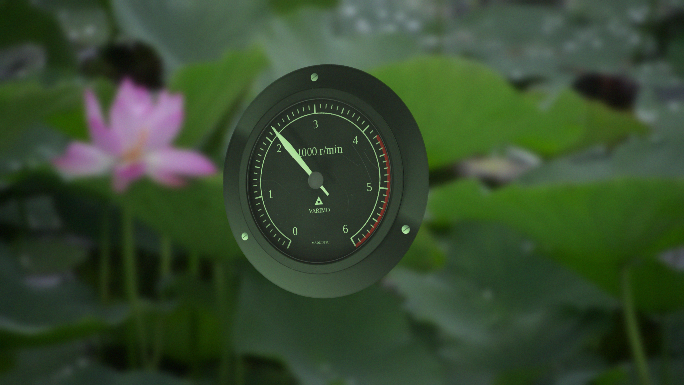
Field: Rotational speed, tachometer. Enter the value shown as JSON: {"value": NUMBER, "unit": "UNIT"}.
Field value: {"value": 2200, "unit": "rpm"}
